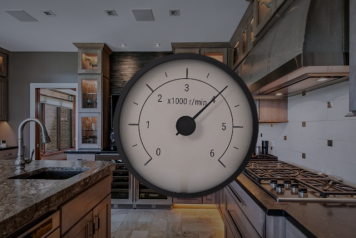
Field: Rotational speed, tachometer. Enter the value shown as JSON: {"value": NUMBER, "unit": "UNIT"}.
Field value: {"value": 4000, "unit": "rpm"}
